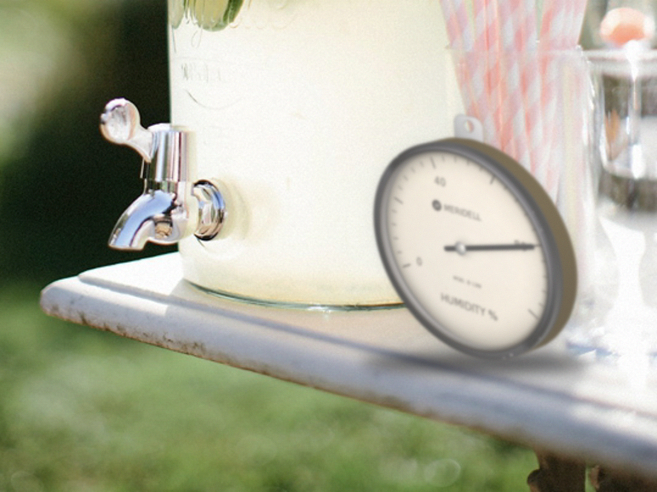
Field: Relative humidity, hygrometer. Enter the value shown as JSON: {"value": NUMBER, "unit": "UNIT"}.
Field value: {"value": 80, "unit": "%"}
